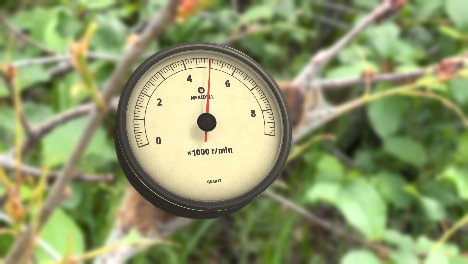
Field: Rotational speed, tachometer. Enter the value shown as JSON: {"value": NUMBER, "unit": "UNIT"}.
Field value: {"value": 5000, "unit": "rpm"}
